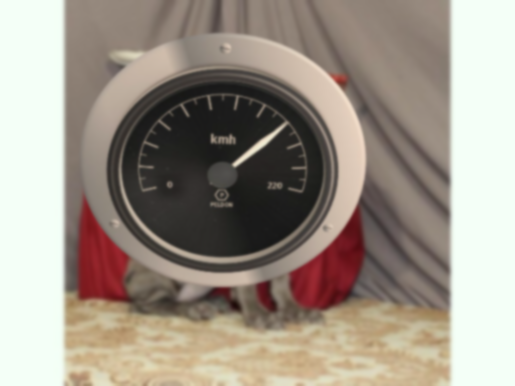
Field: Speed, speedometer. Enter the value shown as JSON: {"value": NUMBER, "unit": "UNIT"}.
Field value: {"value": 160, "unit": "km/h"}
